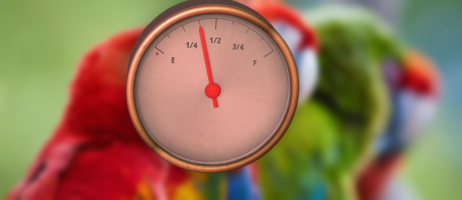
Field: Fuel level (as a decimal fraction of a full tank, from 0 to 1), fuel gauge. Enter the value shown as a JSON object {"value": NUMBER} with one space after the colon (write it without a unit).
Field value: {"value": 0.375}
